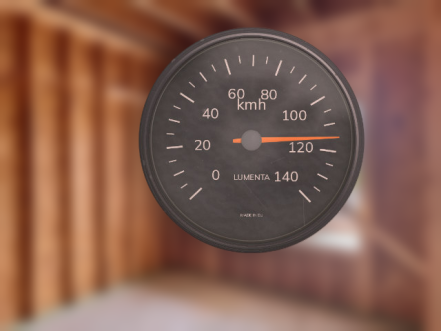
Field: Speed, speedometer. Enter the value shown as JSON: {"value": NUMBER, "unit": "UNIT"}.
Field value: {"value": 115, "unit": "km/h"}
